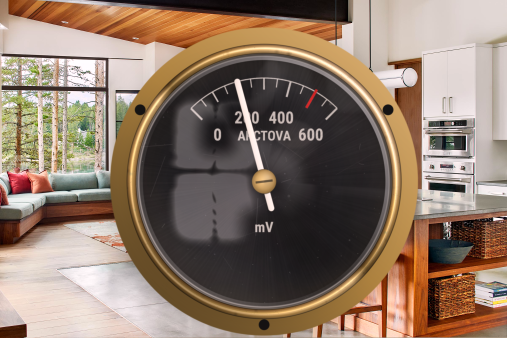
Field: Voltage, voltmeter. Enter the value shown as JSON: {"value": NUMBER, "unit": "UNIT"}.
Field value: {"value": 200, "unit": "mV"}
